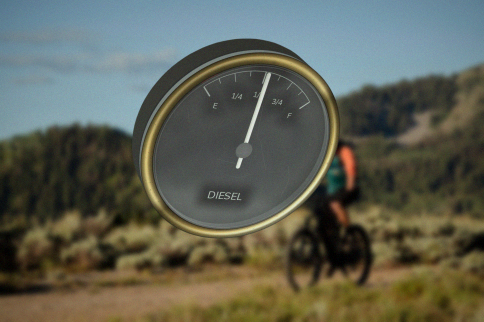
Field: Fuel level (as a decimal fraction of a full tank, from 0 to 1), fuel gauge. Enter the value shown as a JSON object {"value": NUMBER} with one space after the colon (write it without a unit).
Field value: {"value": 0.5}
